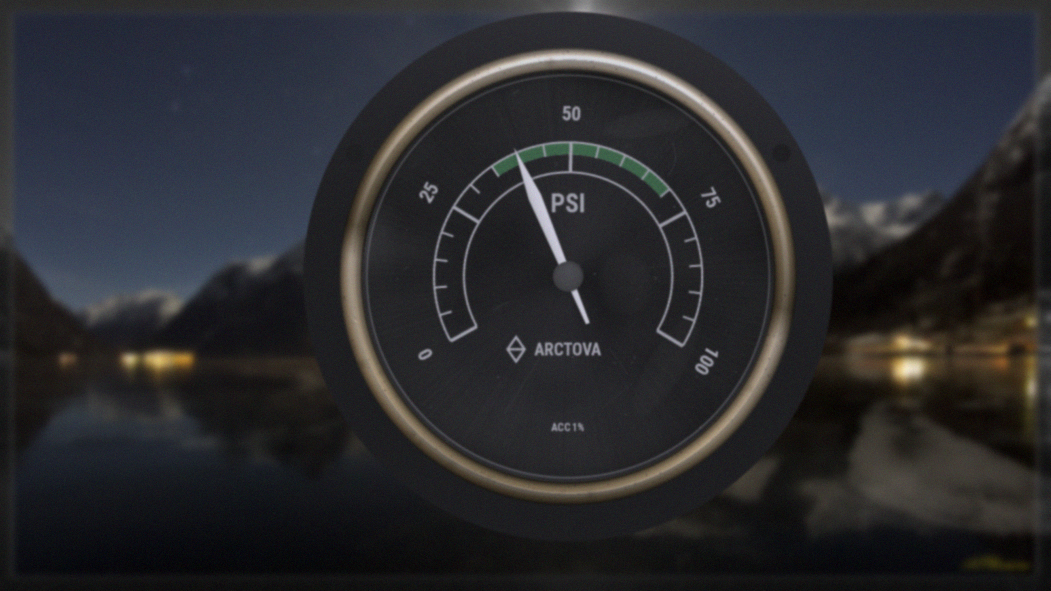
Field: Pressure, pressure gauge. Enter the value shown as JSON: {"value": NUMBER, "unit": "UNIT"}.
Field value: {"value": 40, "unit": "psi"}
